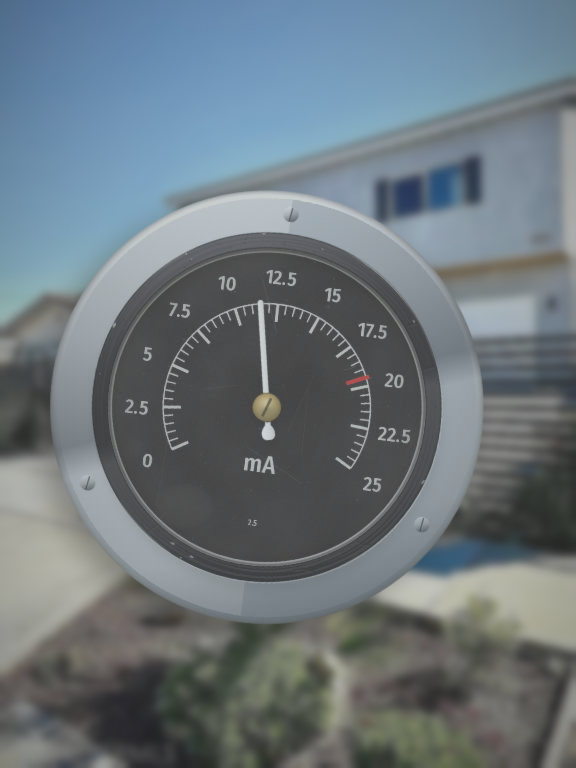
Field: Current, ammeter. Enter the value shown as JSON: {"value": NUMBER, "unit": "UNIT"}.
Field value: {"value": 11.5, "unit": "mA"}
